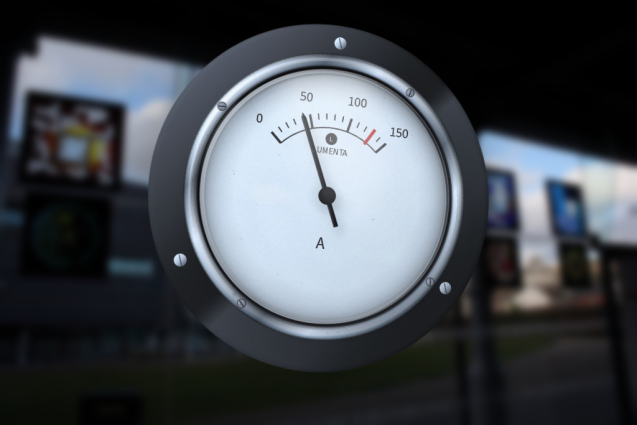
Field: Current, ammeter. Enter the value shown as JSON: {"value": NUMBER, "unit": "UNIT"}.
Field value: {"value": 40, "unit": "A"}
